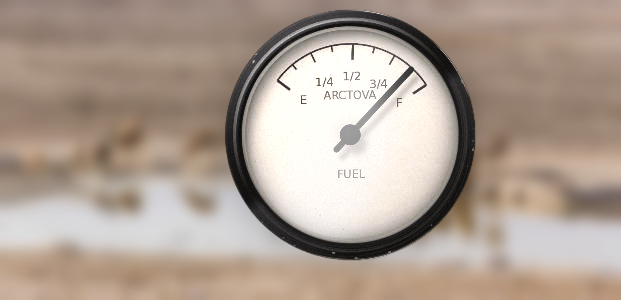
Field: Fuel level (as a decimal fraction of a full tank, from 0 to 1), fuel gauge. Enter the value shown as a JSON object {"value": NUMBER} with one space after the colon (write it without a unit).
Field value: {"value": 0.875}
